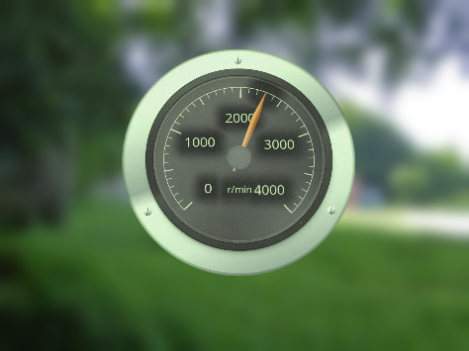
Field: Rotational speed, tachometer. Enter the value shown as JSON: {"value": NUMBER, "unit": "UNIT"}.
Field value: {"value": 2300, "unit": "rpm"}
